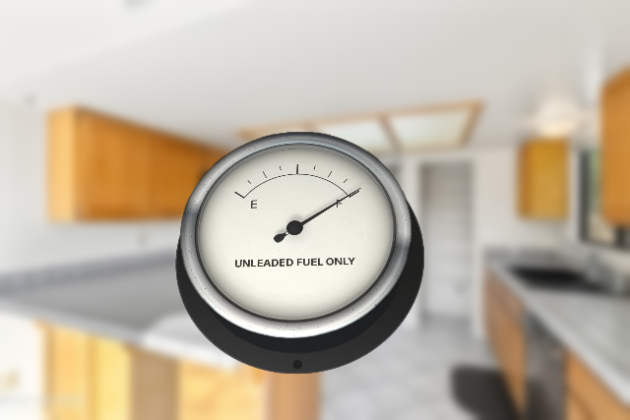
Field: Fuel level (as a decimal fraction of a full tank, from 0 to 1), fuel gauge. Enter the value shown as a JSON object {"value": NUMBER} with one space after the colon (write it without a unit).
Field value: {"value": 1}
